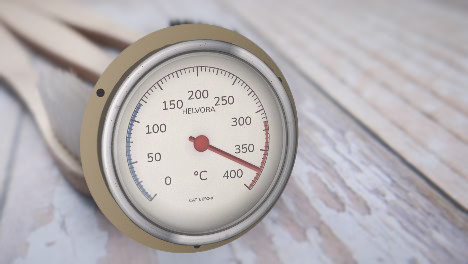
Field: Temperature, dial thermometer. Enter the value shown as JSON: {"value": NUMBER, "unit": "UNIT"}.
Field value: {"value": 375, "unit": "°C"}
